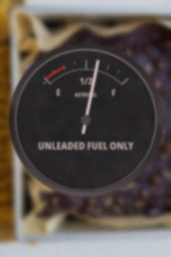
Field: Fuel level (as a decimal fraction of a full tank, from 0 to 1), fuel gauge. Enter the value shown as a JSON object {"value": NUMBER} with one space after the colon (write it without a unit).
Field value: {"value": 0.625}
